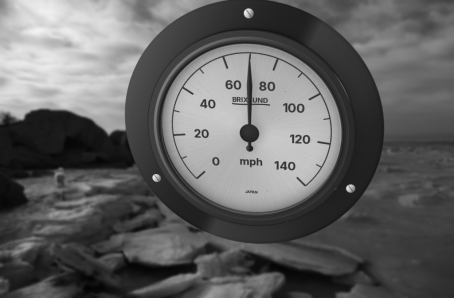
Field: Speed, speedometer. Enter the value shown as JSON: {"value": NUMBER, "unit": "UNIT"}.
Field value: {"value": 70, "unit": "mph"}
